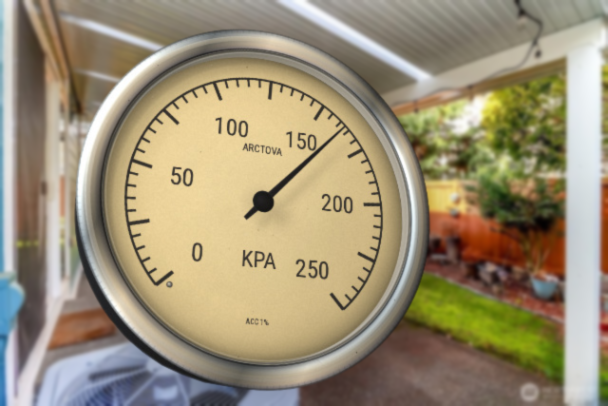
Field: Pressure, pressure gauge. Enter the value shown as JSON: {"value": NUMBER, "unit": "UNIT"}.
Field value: {"value": 162.5, "unit": "kPa"}
